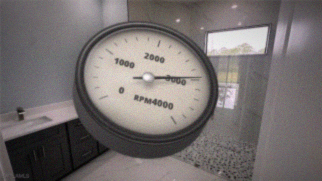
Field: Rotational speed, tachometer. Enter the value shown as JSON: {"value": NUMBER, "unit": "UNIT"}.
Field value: {"value": 3000, "unit": "rpm"}
